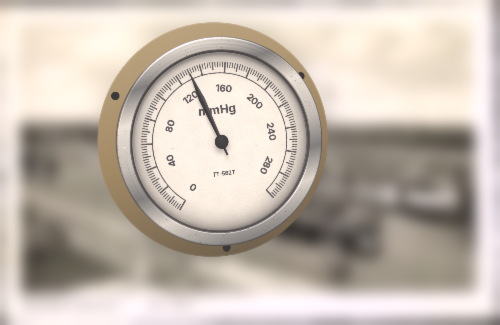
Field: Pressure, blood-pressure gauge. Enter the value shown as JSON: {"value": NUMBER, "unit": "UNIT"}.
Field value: {"value": 130, "unit": "mmHg"}
